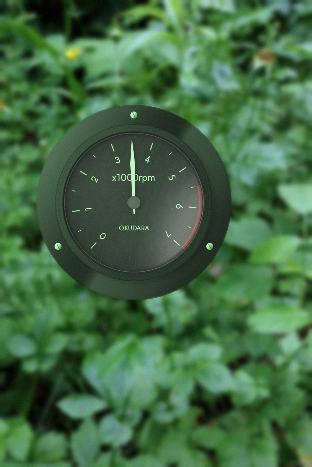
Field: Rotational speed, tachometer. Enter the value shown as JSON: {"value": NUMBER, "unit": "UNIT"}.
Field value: {"value": 3500, "unit": "rpm"}
